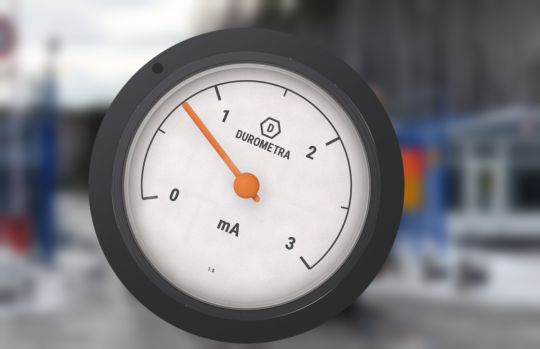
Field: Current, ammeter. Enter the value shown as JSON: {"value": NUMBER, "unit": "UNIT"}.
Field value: {"value": 0.75, "unit": "mA"}
